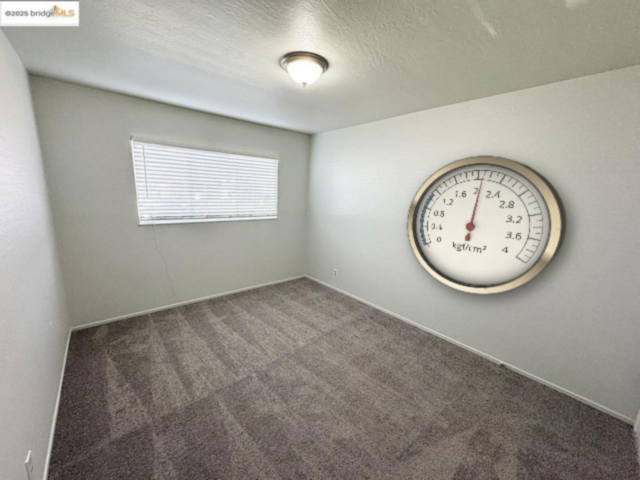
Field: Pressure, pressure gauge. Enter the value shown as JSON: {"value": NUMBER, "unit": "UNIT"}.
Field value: {"value": 2.1, "unit": "kg/cm²"}
